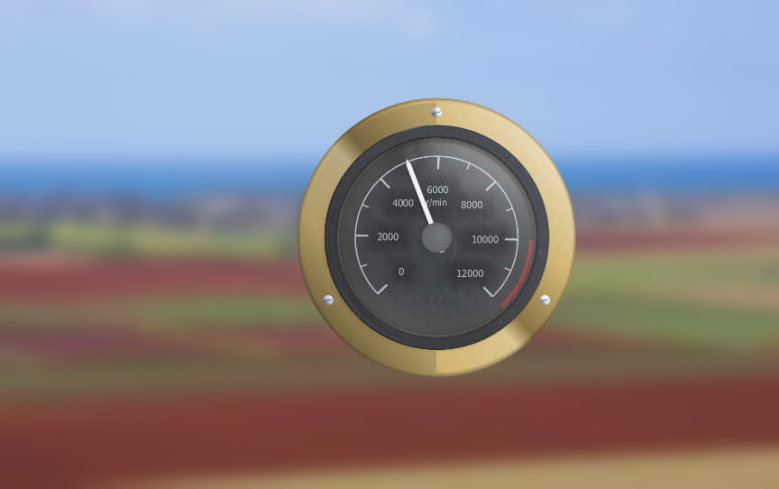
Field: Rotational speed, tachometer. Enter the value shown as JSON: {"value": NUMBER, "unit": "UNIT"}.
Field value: {"value": 5000, "unit": "rpm"}
